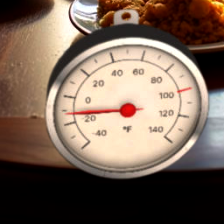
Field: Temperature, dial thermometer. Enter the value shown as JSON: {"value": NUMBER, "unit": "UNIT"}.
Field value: {"value": -10, "unit": "°F"}
